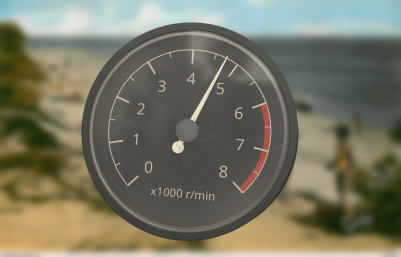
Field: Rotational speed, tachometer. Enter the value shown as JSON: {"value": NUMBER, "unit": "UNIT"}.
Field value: {"value": 4750, "unit": "rpm"}
